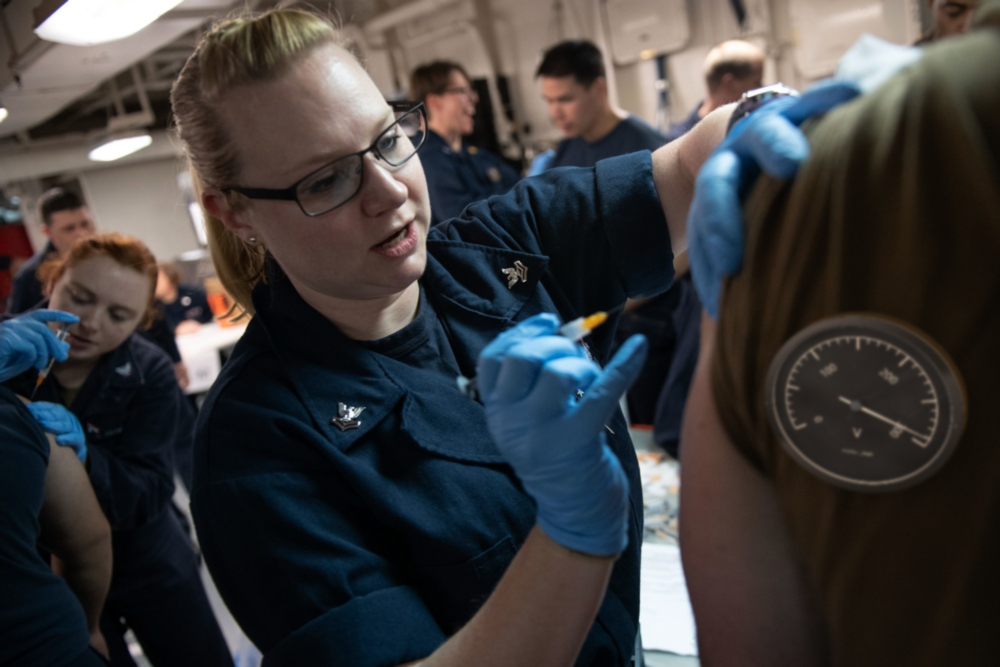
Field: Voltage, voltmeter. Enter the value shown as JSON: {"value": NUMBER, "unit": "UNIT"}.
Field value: {"value": 290, "unit": "V"}
